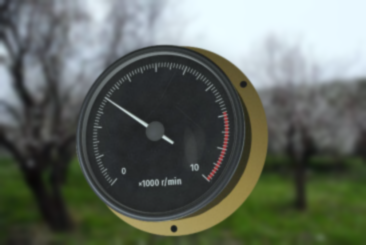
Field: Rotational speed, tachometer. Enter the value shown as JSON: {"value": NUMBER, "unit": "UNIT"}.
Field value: {"value": 3000, "unit": "rpm"}
